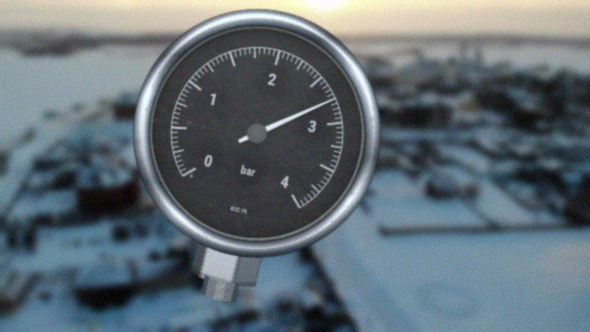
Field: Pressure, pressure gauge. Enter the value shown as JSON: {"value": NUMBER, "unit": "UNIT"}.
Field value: {"value": 2.75, "unit": "bar"}
